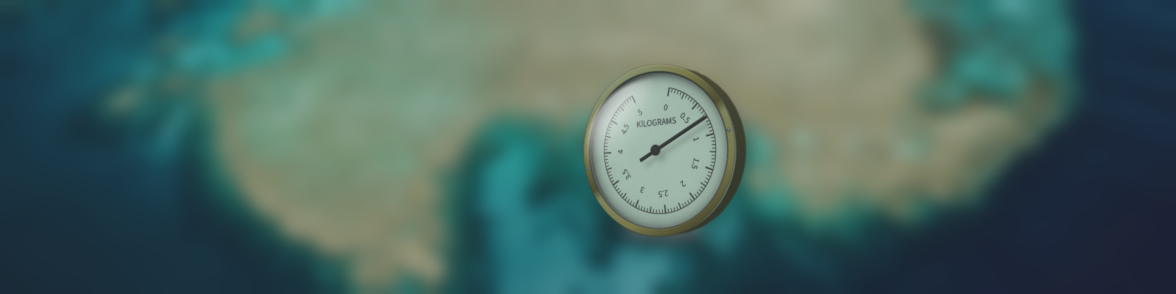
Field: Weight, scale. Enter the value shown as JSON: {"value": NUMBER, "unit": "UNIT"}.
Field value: {"value": 0.75, "unit": "kg"}
